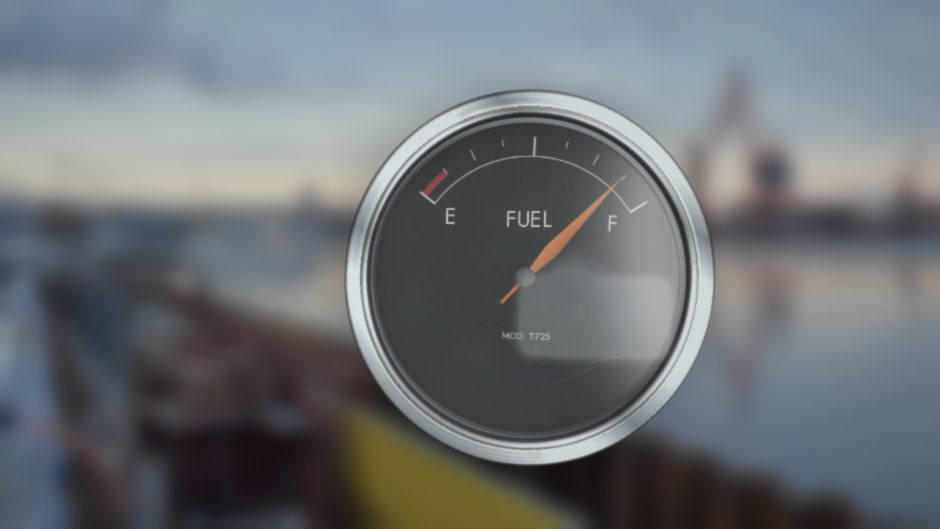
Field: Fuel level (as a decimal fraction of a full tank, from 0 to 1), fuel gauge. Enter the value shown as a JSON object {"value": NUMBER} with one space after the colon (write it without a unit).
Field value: {"value": 0.875}
